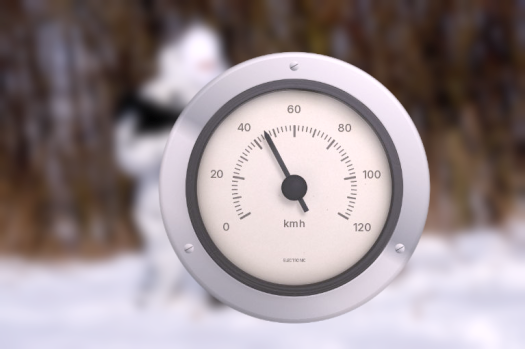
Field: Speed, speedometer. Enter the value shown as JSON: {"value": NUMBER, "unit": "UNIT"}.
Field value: {"value": 46, "unit": "km/h"}
